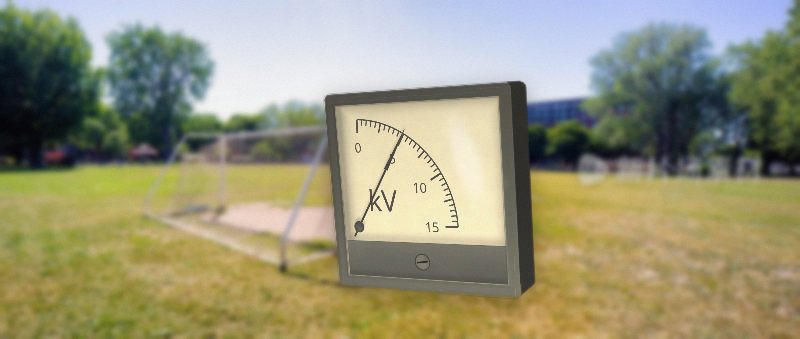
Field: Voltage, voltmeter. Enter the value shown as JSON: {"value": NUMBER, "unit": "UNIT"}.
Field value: {"value": 5, "unit": "kV"}
